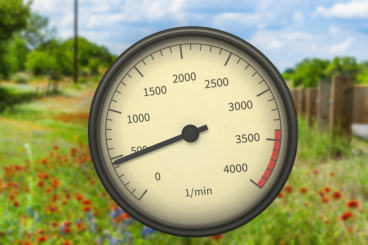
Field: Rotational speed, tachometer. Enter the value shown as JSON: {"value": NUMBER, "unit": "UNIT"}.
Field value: {"value": 450, "unit": "rpm"}
